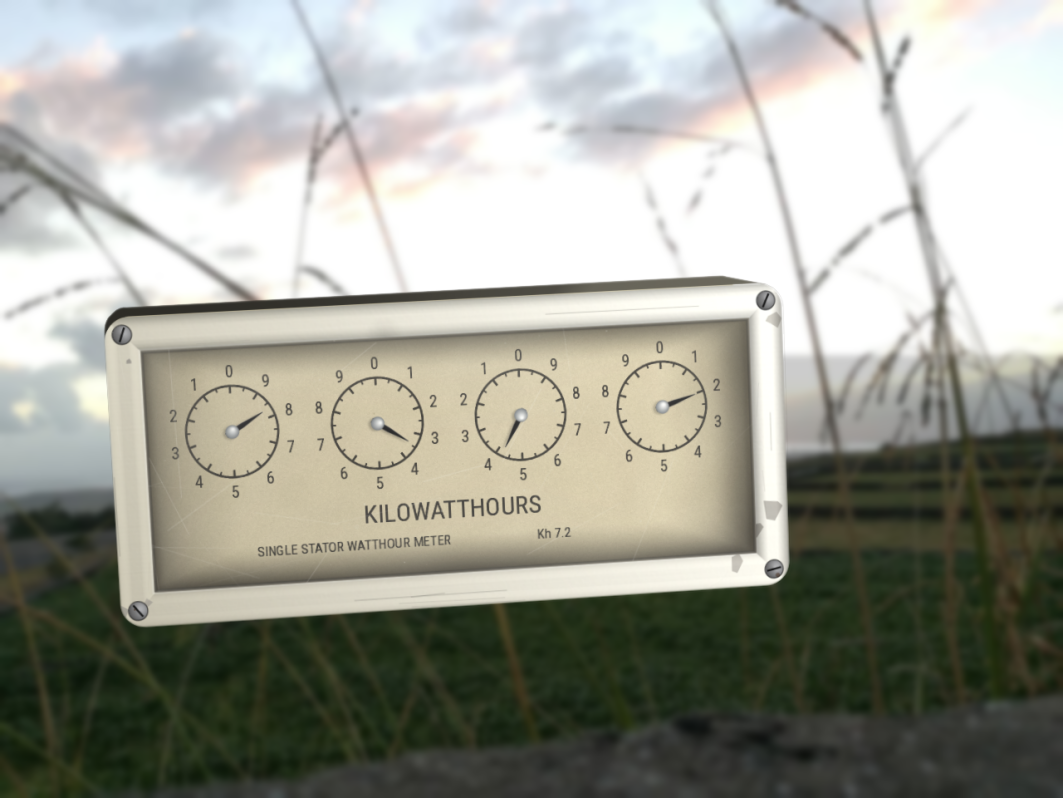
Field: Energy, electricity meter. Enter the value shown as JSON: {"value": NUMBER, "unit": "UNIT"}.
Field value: {"value": 8342, "unit": "kWh"}
